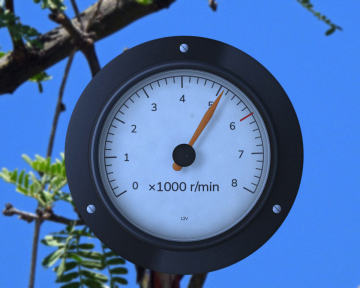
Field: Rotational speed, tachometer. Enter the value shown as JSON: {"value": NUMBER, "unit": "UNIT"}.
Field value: {"value": 5100, "unit": "rpm"}
